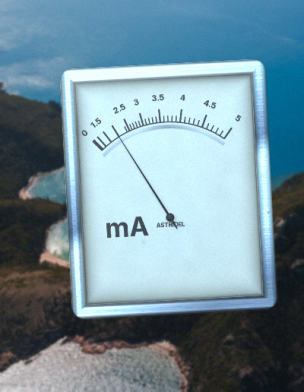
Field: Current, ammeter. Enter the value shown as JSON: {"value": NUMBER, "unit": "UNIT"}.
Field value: {"value": 2, "unit": "mA"}
